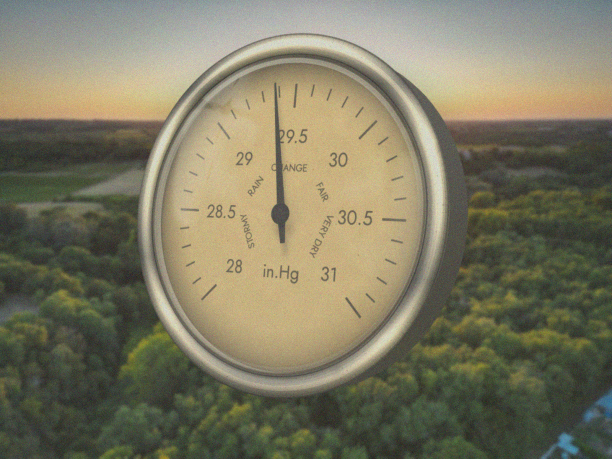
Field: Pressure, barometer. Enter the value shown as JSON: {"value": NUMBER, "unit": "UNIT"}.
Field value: {"value": 29.4, "unit": "inHg"}
